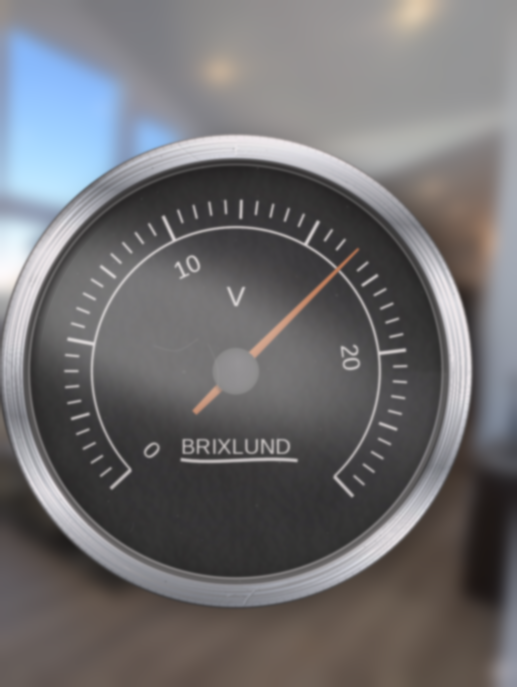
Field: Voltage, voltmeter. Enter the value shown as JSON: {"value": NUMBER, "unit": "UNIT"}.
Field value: {"value": 16.5, "unit": "V"}
